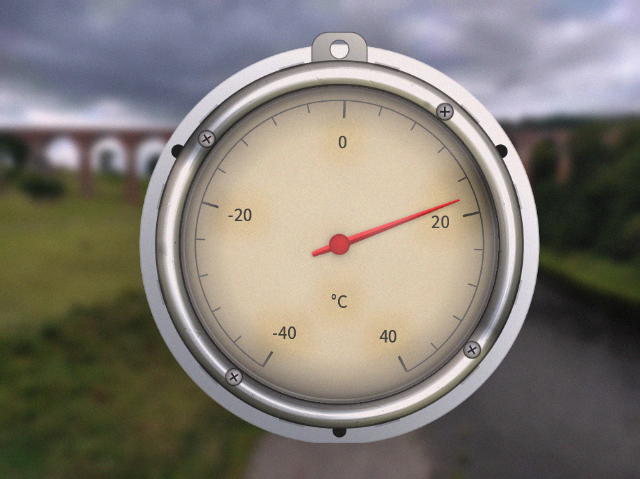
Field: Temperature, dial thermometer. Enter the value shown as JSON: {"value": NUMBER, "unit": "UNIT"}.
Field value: {"value": 18, "unit": "°C"}
